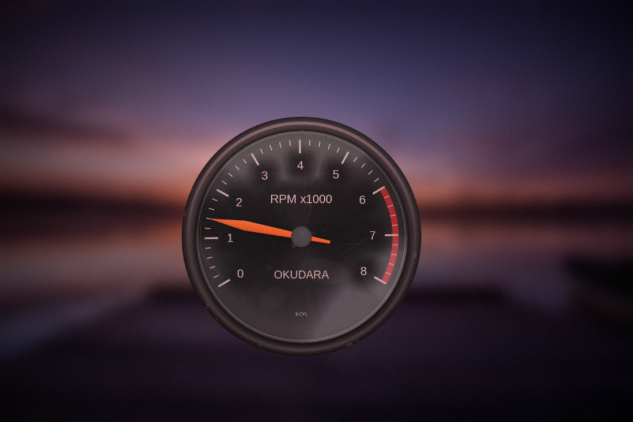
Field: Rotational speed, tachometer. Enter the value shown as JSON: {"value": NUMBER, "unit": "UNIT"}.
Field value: {"value": 1400, "unit": "rpm"}
